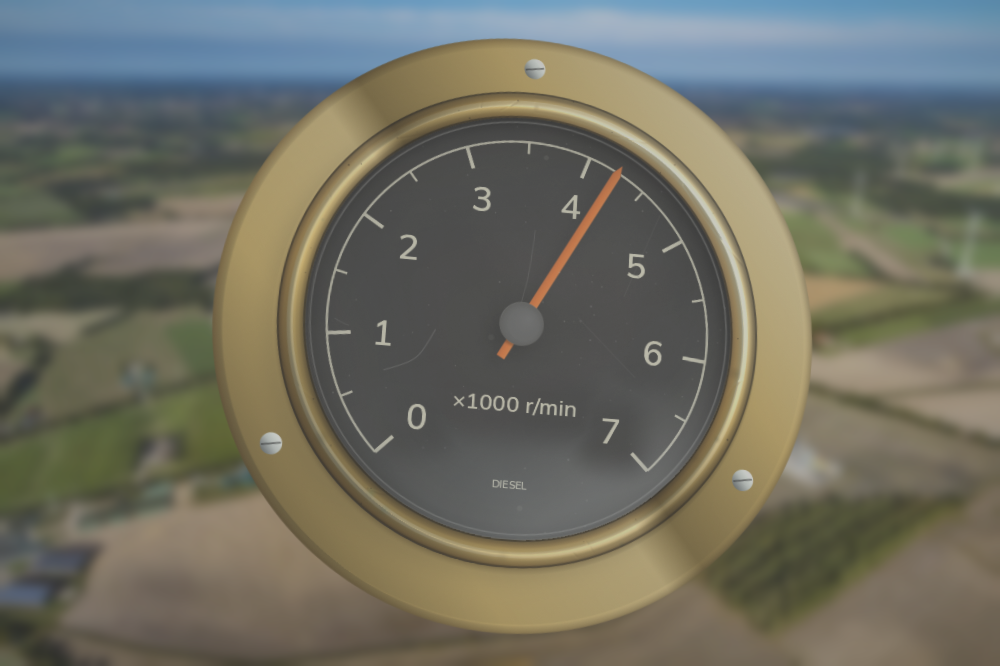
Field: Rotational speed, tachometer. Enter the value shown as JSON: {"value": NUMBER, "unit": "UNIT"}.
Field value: {"value": 4250, "unit": "rpm"}
